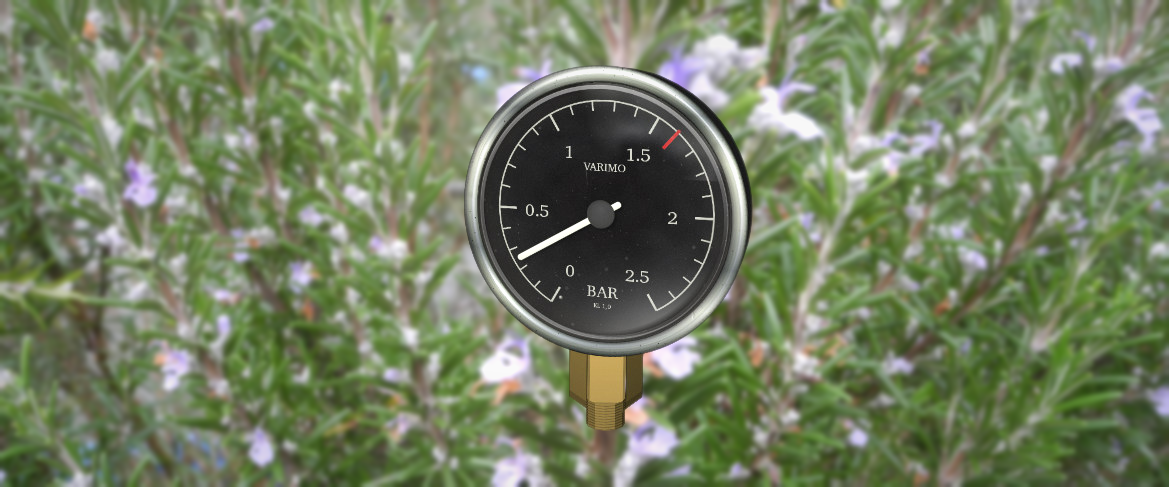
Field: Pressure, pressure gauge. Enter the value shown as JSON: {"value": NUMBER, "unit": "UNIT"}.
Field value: {"value": 0.25, "unit": "bar"}
